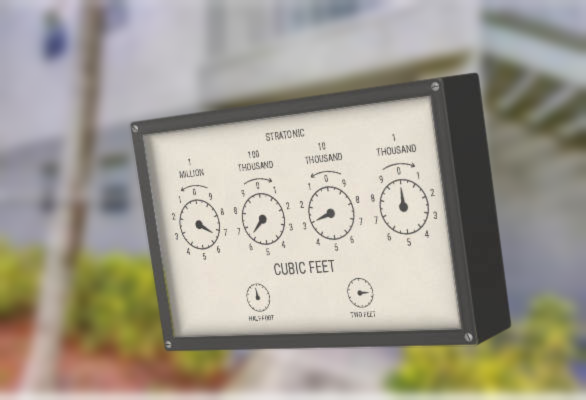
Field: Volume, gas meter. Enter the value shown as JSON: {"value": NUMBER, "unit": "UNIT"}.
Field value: {"value": 663000, "unit": "ft³"}
